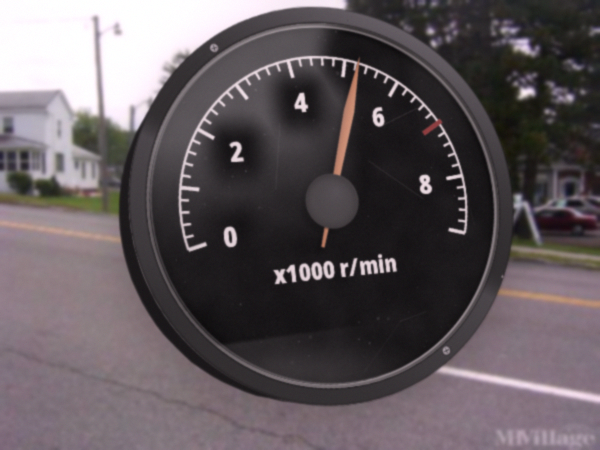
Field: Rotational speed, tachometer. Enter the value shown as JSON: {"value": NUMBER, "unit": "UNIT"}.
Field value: {"value": 5200, "unit": "rpm"}
